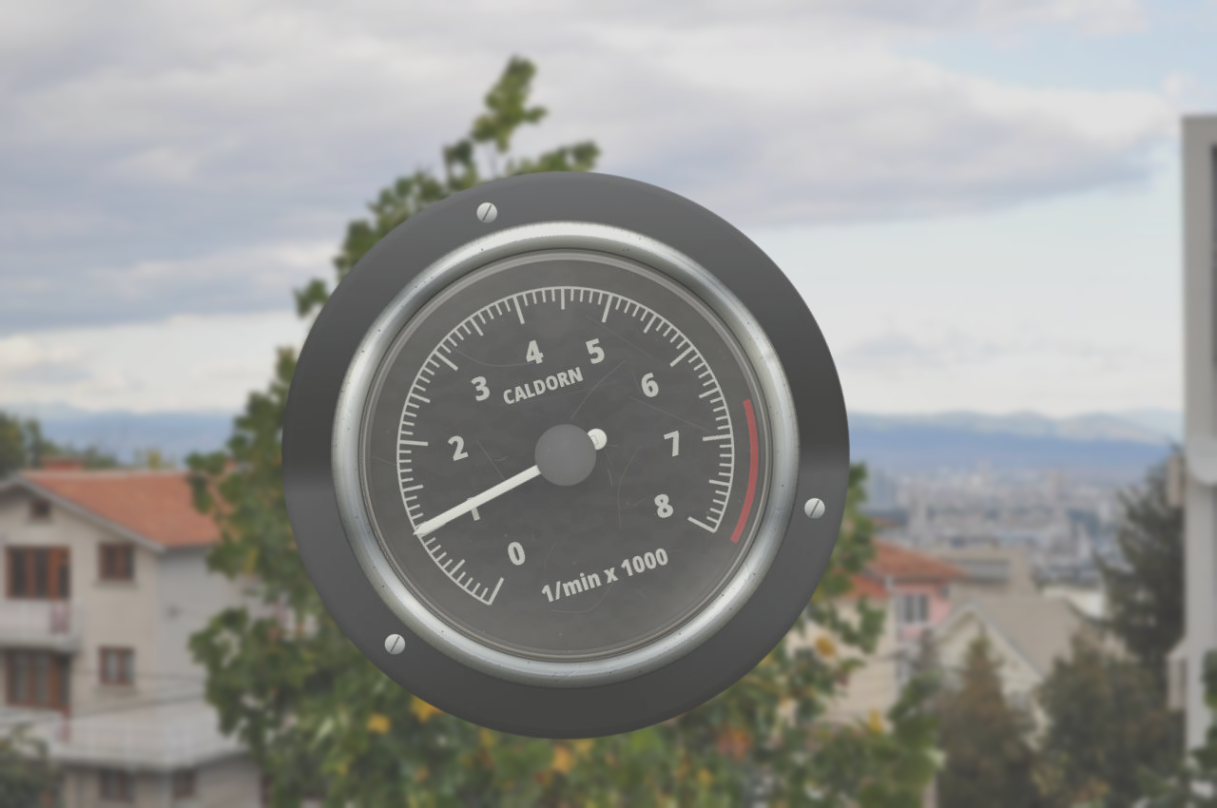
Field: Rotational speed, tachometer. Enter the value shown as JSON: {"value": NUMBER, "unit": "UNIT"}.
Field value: {"value": 1050, "unit": "rpm"}
